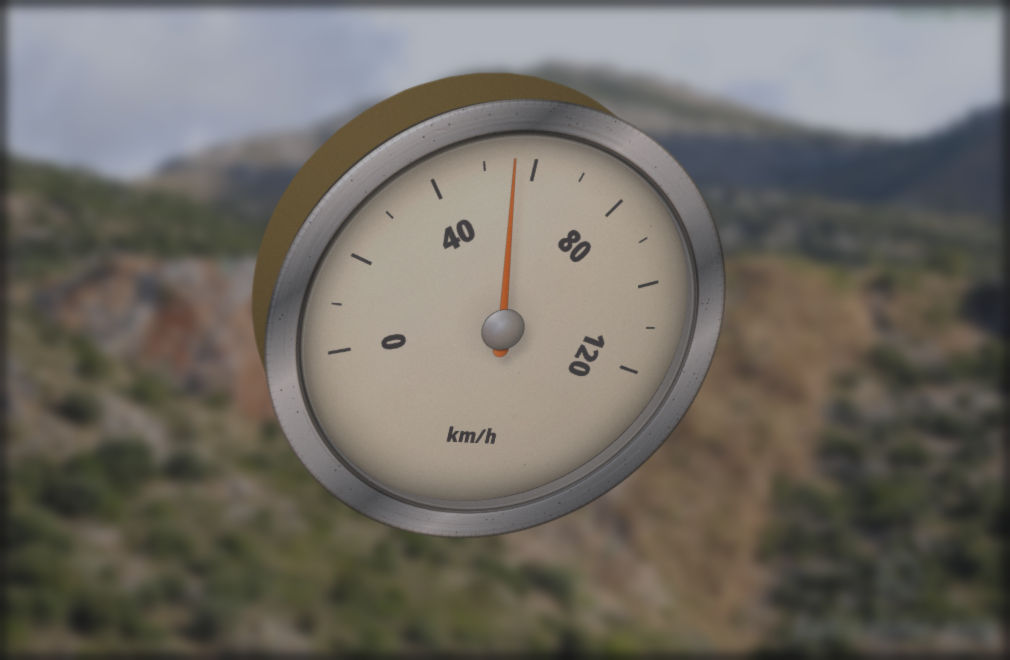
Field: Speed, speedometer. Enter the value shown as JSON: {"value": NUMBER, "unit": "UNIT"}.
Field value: {"value": 55, "unit": "km/h"}
